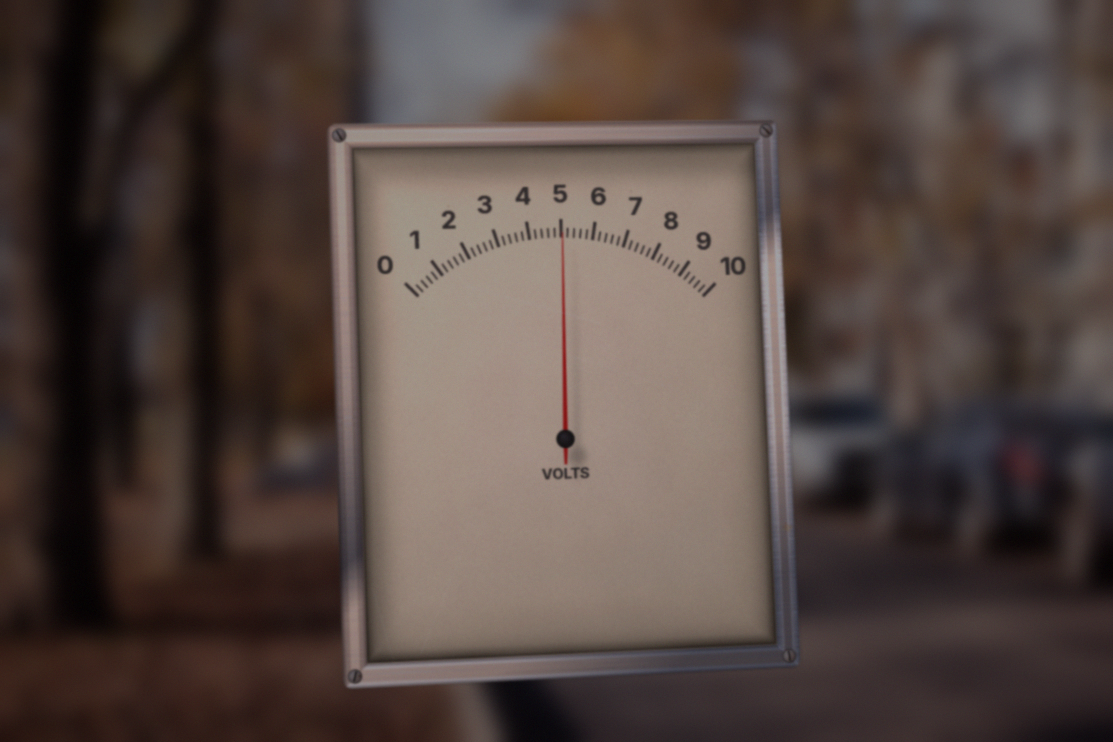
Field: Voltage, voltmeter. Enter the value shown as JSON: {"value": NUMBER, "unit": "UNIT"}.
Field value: {"value": 5, "unit": "V"}
